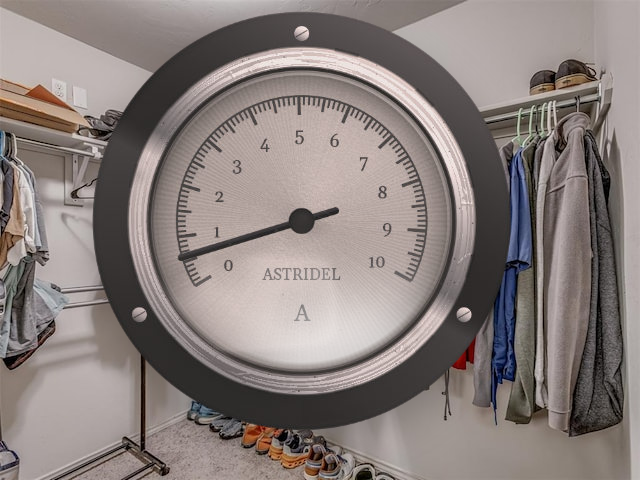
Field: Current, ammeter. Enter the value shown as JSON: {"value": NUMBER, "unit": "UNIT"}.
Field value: {"value": 0.6, "unit": "A"}
